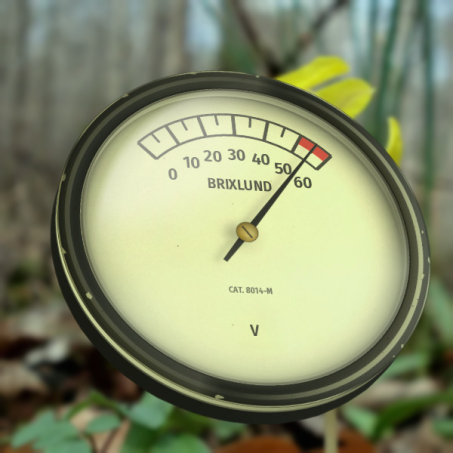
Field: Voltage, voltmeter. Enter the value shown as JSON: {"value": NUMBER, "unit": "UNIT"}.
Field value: {"value": 55, "unit": "V"}
